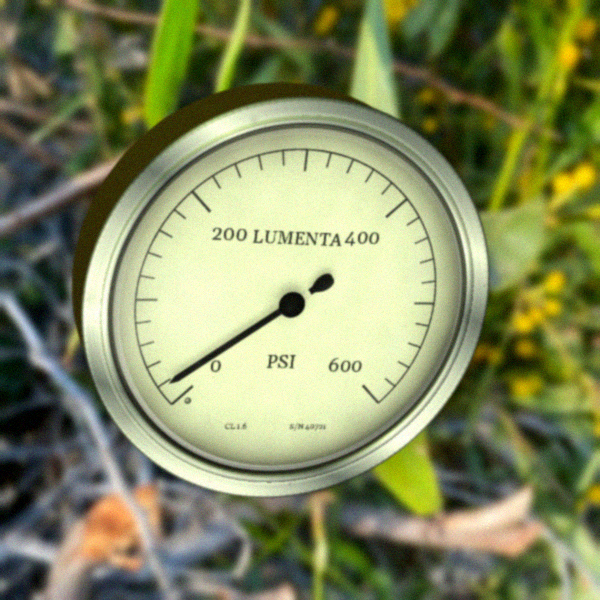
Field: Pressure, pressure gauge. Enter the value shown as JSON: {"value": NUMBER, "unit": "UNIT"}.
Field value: {"value": 20, "unit": "psi"}
